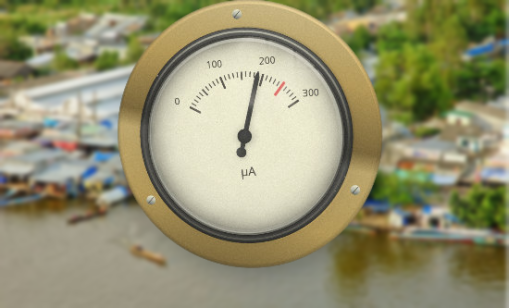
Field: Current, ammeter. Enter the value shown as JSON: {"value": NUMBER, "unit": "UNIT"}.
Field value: {"value": 190, "unit": "µA"}
